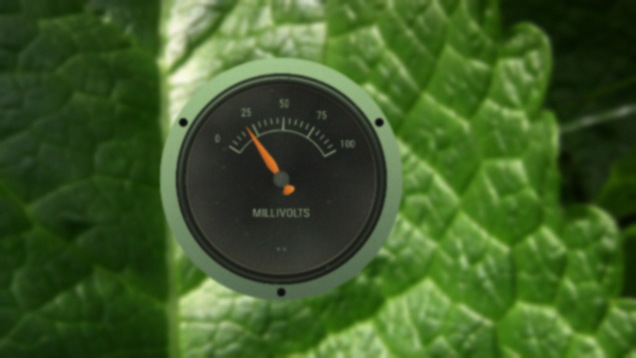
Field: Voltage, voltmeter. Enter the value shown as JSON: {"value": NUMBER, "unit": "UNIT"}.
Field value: {"value": 20, "unit": "mV"}
